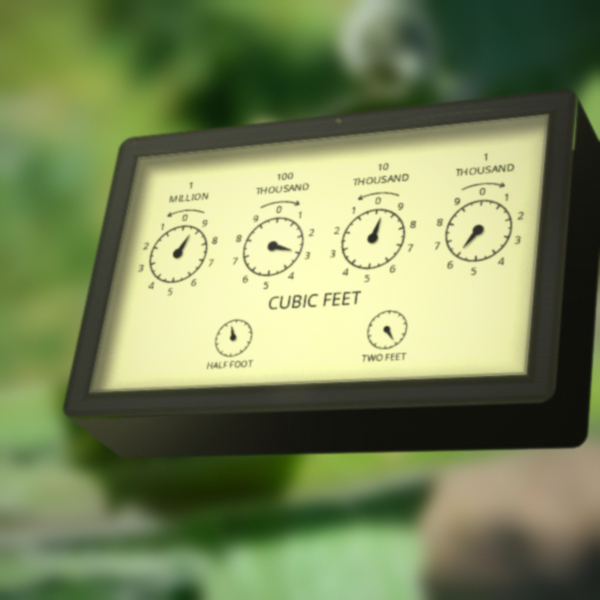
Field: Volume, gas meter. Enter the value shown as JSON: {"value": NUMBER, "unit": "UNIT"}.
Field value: {"value": 929600, "unit": "ft³"}
